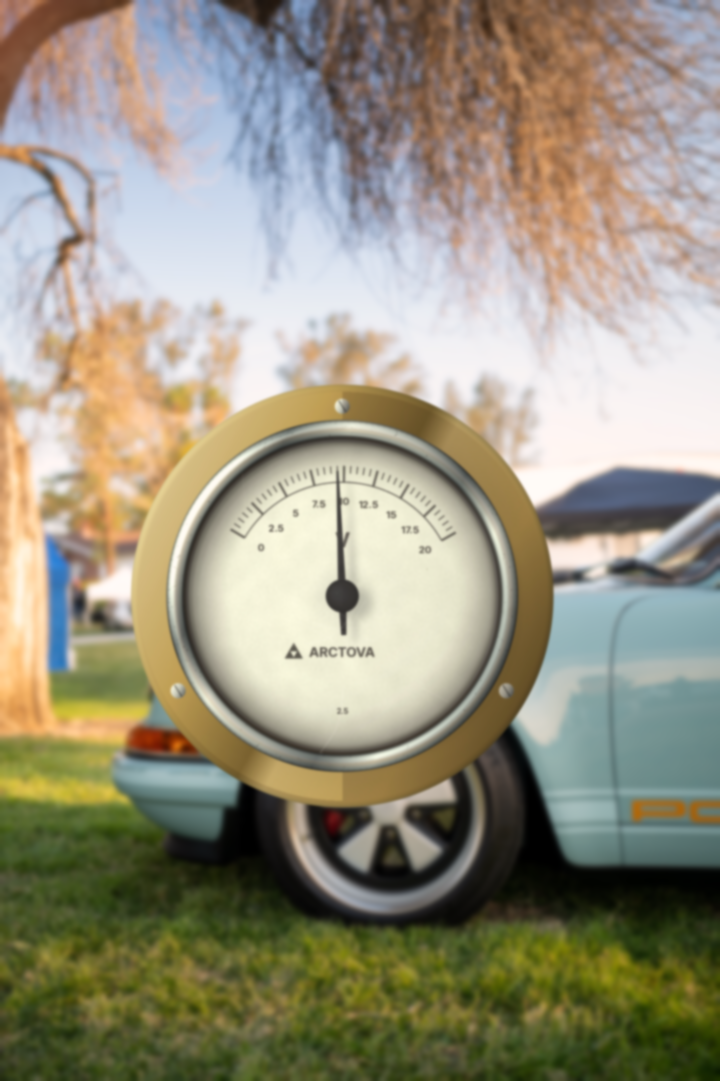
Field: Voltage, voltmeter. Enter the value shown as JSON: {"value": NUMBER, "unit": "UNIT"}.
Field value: {"value": 9.5, "unit": "V"}
